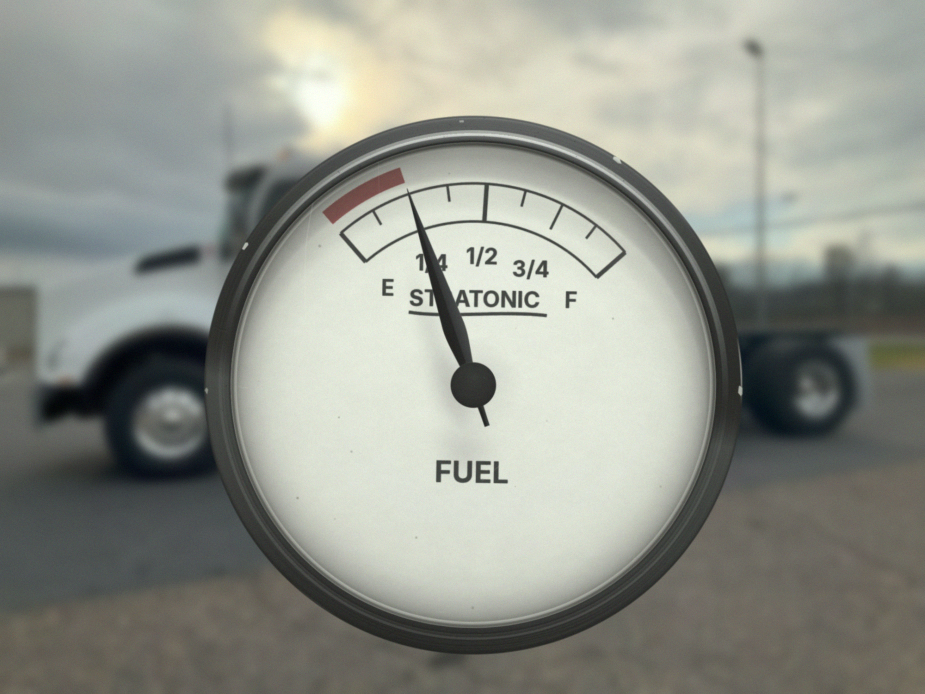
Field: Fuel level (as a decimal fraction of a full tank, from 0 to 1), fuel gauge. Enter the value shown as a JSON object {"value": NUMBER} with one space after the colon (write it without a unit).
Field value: {"value": 0.25}
